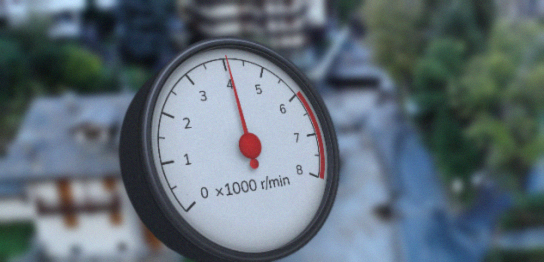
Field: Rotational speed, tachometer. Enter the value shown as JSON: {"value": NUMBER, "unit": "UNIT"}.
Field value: {"value": 4000, "unit": "rpm"}
